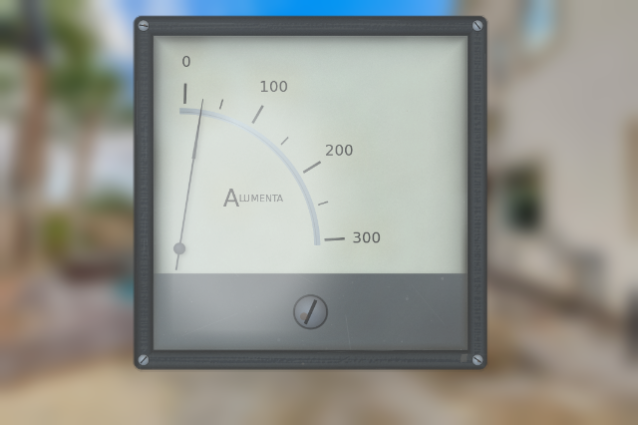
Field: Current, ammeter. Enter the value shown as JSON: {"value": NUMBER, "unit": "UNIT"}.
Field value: {"value": 25, "unit": "A"}
